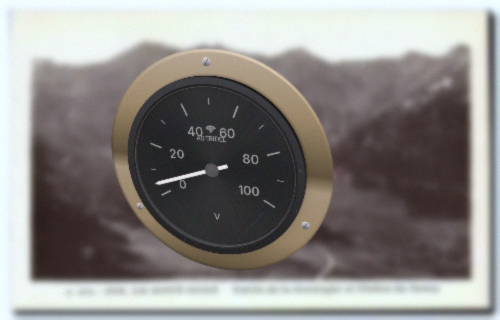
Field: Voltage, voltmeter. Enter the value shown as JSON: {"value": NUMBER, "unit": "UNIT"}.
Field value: {"value": 5, "unit": "V"}
